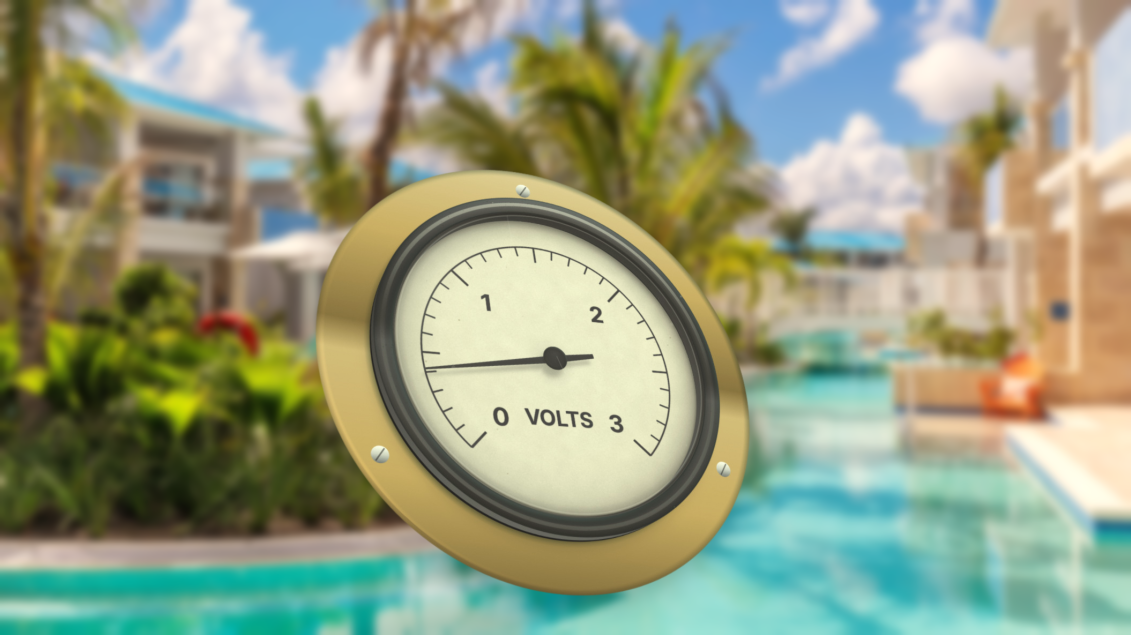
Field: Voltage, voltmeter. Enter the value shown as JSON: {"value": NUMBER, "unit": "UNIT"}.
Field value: {"value": 0.4, "unit": "V"}
